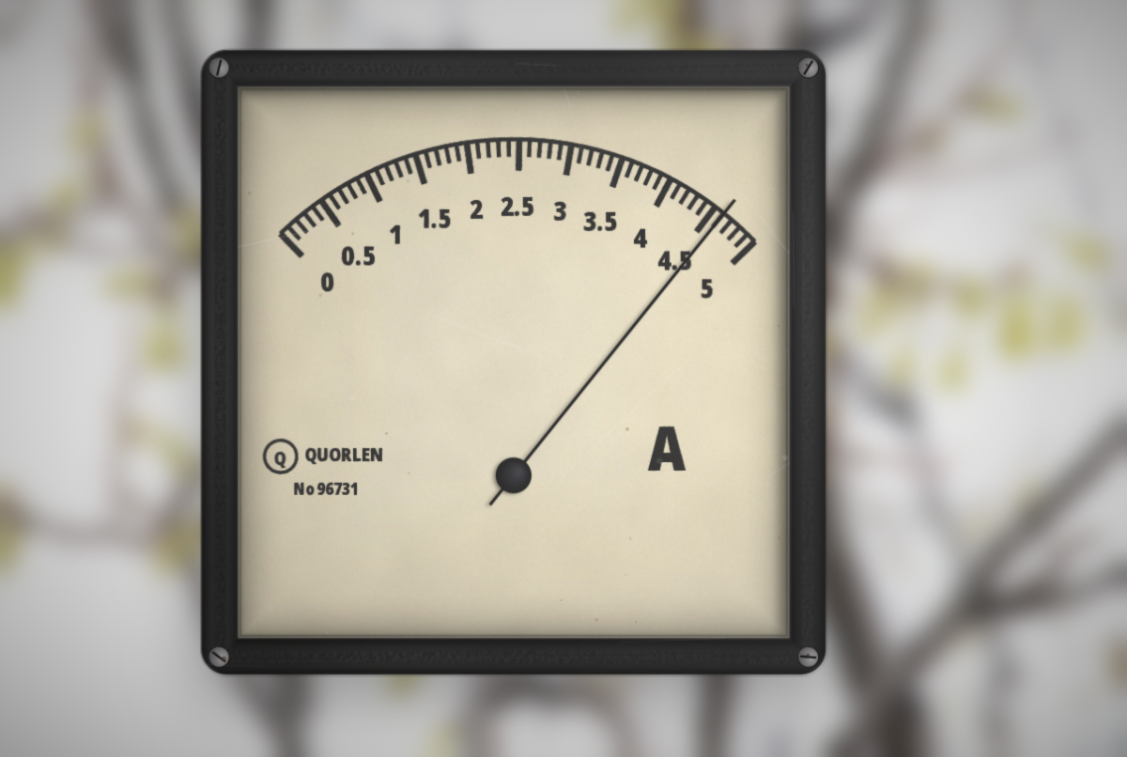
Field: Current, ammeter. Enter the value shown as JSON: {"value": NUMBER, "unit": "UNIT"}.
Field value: {"value": 4.6, "unit": "A"}
